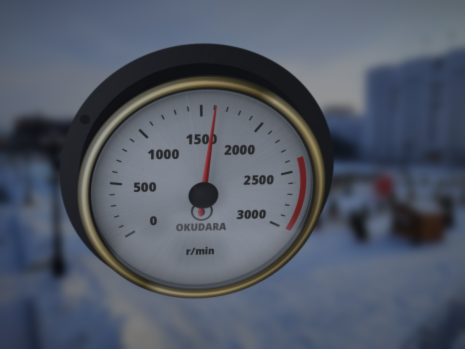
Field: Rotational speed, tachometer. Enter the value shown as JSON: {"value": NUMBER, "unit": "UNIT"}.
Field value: {"value": 1600, "unit": "rpm"}
